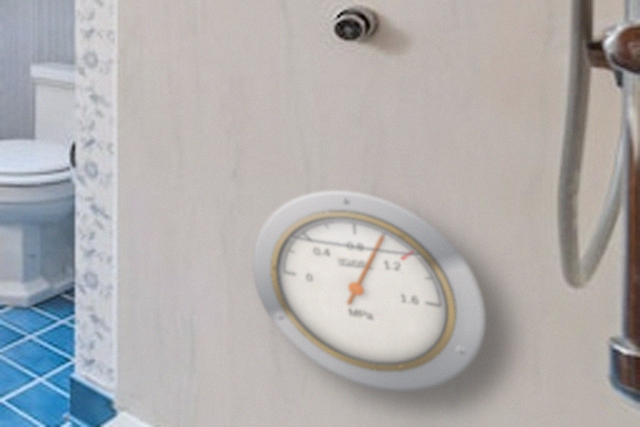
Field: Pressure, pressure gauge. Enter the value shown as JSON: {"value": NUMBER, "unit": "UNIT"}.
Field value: {"value": 1, "unit": "MPa"}
